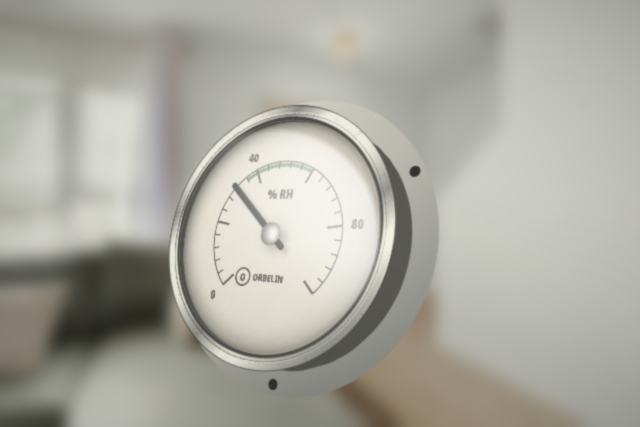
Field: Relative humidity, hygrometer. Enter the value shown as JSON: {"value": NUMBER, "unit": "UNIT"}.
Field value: {"value": 32, "unit": "%"}
